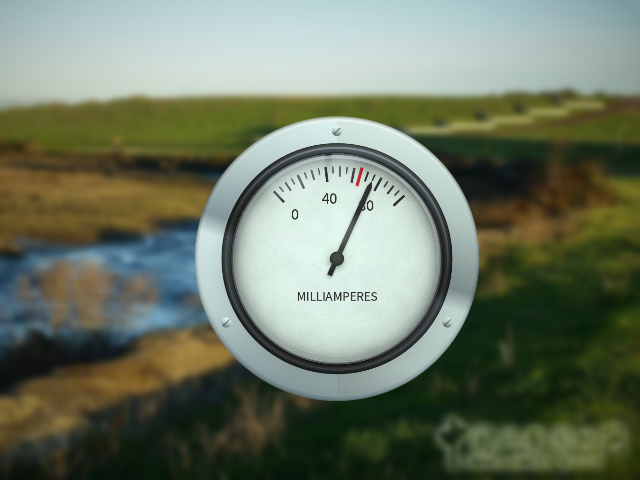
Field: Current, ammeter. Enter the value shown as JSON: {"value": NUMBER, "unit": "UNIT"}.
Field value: {"value": 75, "unit": "mA"}
